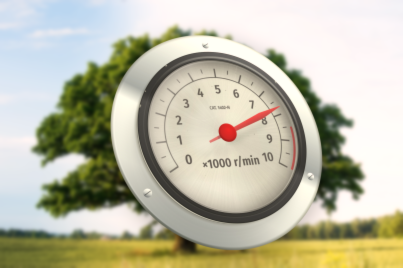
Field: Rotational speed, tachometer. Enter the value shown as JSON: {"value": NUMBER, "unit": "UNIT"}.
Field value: {"value": 7750, "unit": "rpm"}
